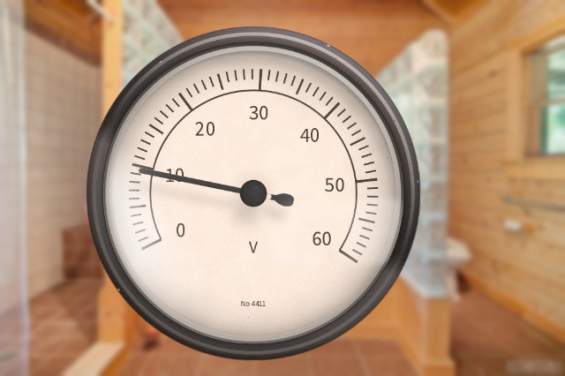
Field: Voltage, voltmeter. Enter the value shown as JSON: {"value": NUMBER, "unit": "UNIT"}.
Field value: {"value": 9.5, "unit": "V"}
